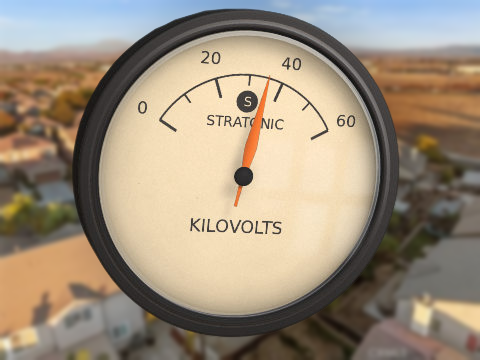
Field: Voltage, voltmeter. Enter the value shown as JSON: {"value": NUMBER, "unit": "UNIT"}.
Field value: {"value": 35, "unit": "kV"}
